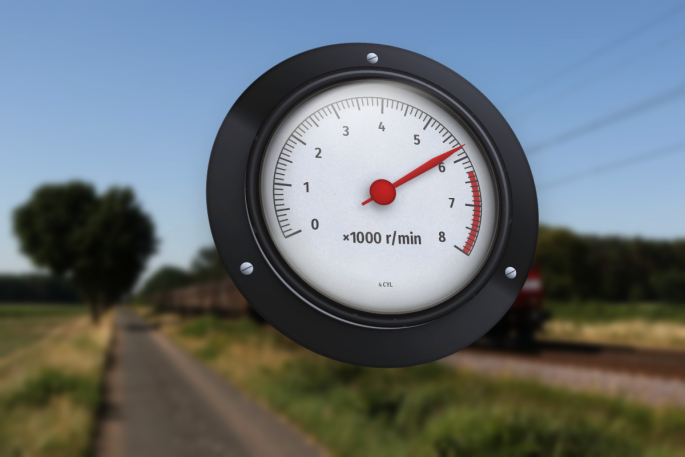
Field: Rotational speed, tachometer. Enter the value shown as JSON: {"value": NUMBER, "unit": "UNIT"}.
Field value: {"value": 5800, "unit": "rpm"}
